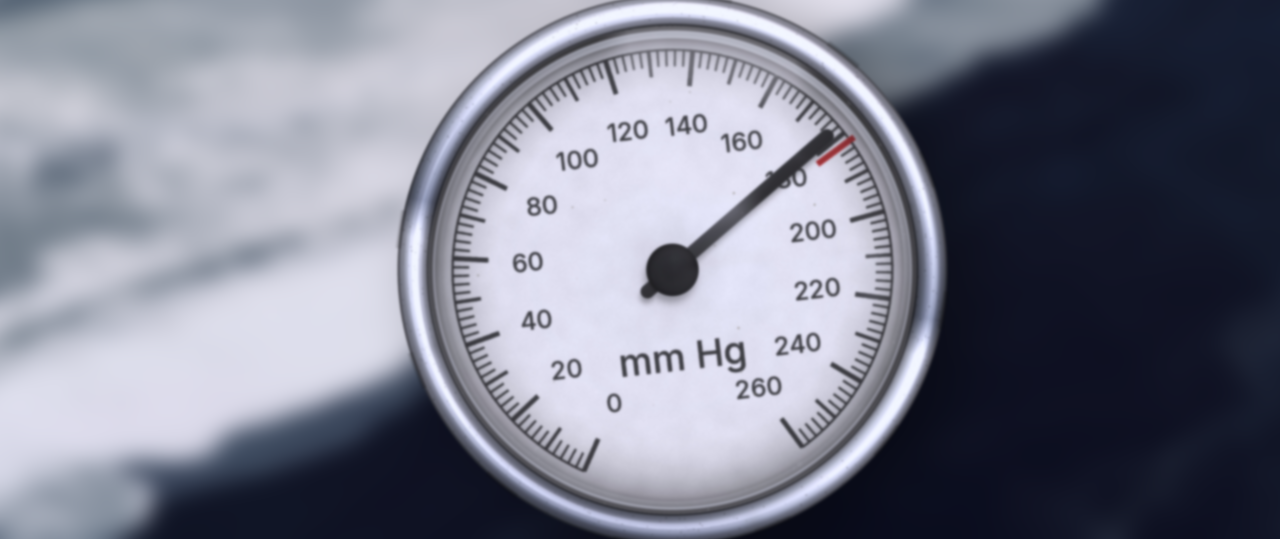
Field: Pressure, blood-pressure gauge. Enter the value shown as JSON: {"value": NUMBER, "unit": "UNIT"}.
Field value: {"value": 178, "unit": "mmHg"}
